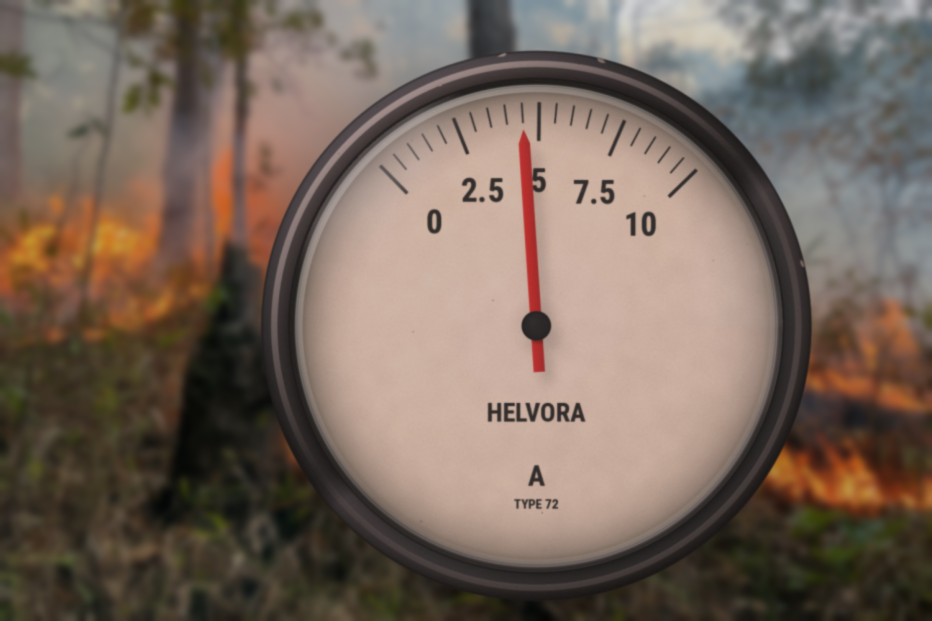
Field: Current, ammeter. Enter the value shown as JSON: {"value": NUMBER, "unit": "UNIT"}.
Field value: {"value": 4.5, "unit": "A"}
